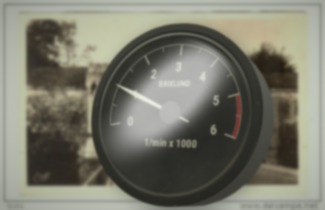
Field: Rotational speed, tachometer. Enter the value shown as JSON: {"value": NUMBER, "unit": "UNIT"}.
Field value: {"value": 1000, "unit": "rpm"}
